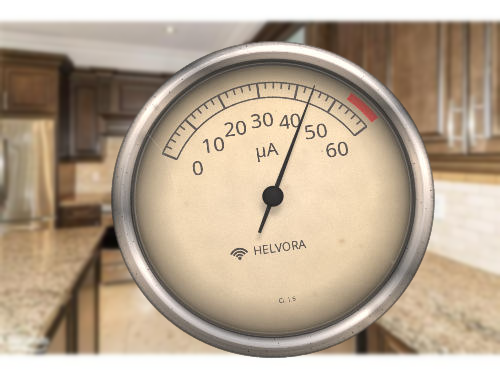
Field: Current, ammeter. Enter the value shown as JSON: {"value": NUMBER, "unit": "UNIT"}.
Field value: {"value": 44, "unit": "µA"}
